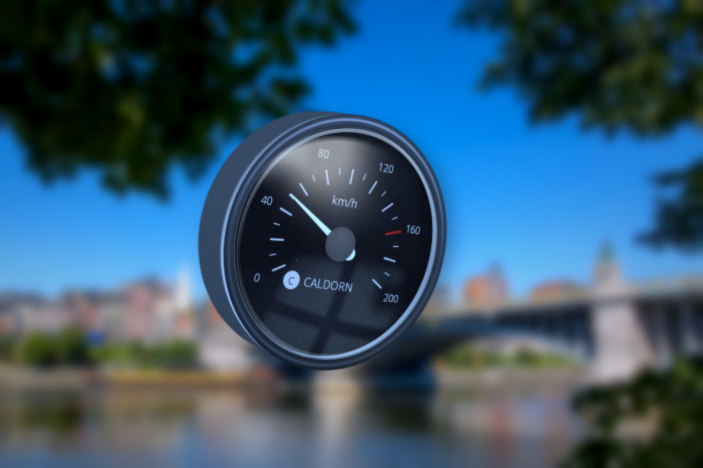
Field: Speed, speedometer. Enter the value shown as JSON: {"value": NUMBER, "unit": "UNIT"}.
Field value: {"value": 50, "unit": "km/h"}
